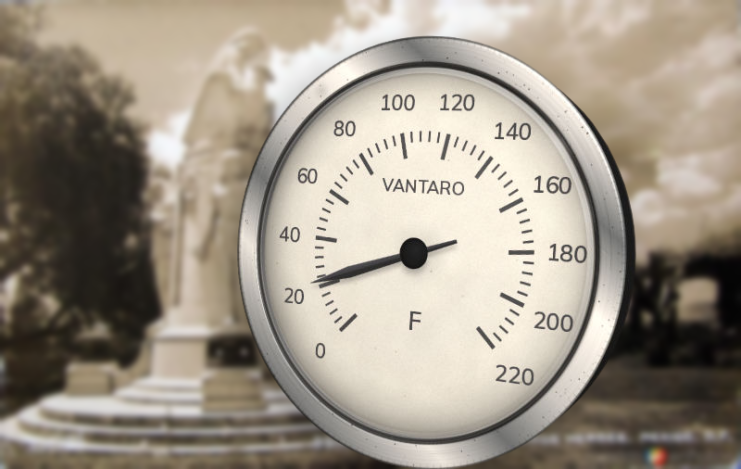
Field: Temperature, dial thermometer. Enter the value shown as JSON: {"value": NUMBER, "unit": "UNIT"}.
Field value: {"value": 22, "unit": "°F"}
